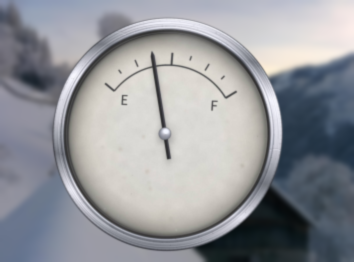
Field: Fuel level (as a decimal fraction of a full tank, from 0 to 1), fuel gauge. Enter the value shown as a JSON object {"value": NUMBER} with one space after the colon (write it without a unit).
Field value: {"value": 0.375}
